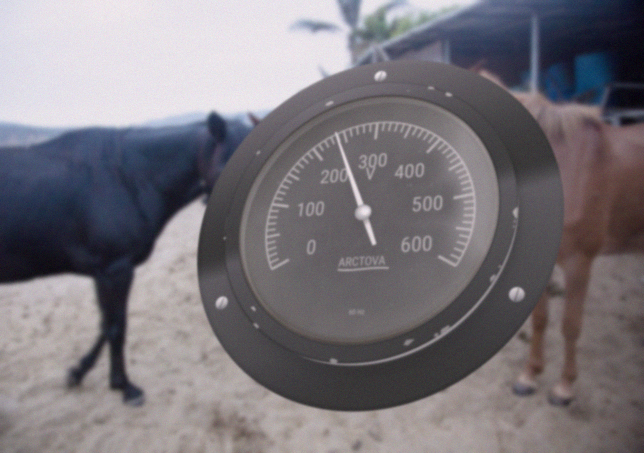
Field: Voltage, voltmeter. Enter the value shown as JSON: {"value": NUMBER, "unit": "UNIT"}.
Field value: {"value": 240, "unit": "V"}
